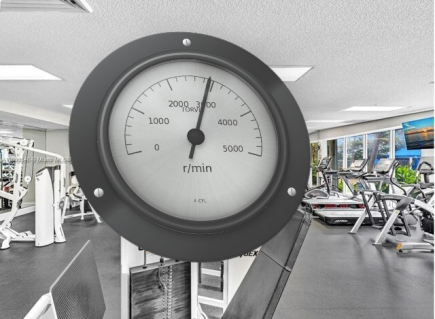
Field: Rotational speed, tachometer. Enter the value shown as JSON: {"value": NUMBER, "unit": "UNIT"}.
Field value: {"value": 2900, "unit": "rpm"}
